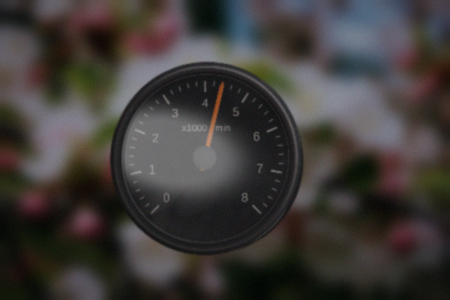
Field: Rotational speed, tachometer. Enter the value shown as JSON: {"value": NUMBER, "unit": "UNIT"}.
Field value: {"value": 4400, "unit": "rpm"}
